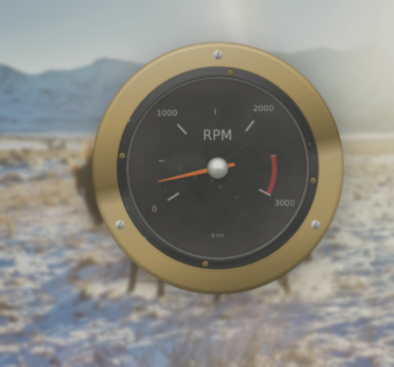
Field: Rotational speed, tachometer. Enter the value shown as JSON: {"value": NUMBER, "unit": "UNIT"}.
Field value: {"value": 250, "unit": "rpm"}
